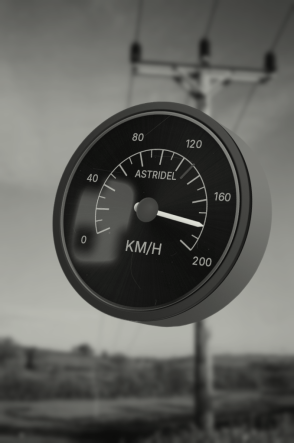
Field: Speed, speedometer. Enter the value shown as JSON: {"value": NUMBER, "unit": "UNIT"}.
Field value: {"value": 180, "unit": "km/h"}
